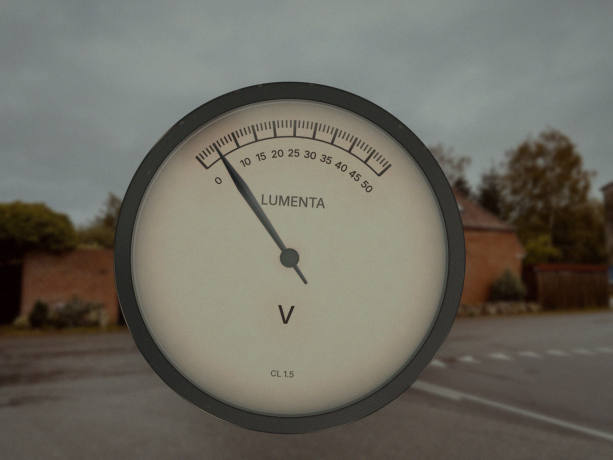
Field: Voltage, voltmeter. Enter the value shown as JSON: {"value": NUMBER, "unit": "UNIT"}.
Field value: {"value": 5, "unit": "V"}
